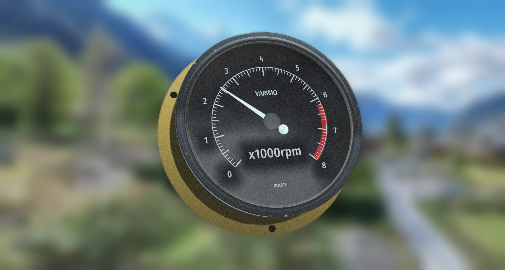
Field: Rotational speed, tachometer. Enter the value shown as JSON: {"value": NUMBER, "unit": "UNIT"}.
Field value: {"value": 2500, "unit": "rpm"}
